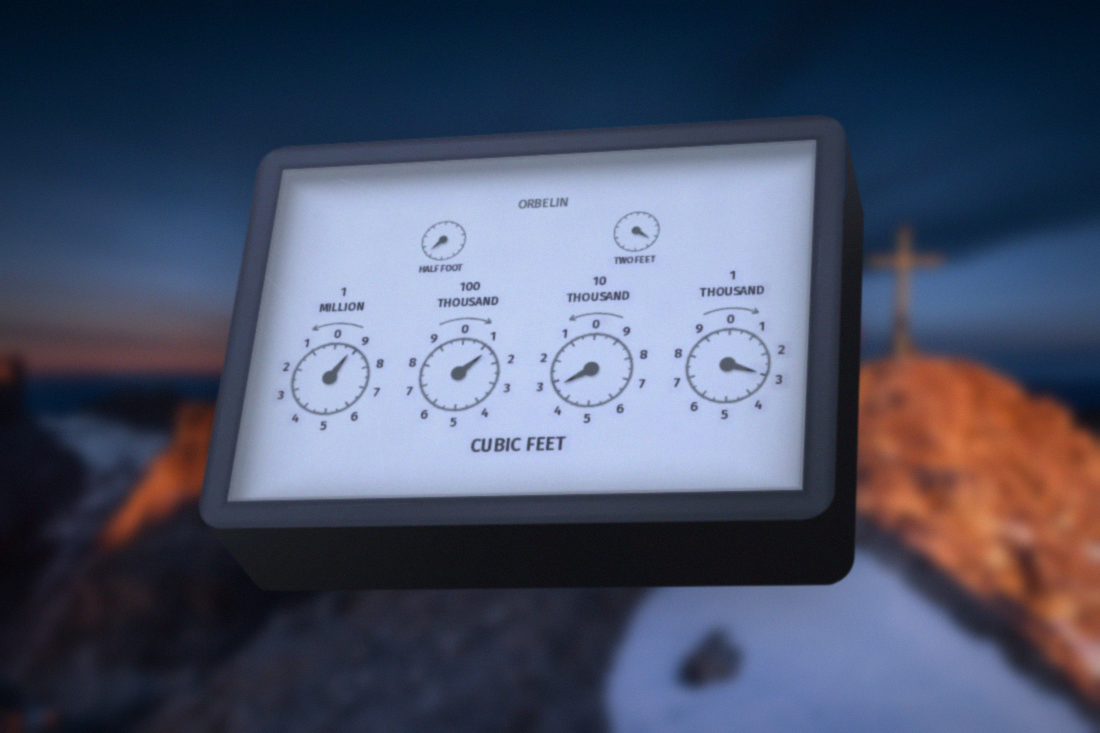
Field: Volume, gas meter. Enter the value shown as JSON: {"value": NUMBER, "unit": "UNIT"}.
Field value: {"value": 913300, "unit": "ft³"}
